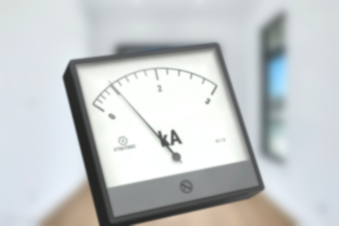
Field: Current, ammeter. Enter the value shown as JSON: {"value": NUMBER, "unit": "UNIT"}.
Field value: {"value": 1, "unit": "kA"}
